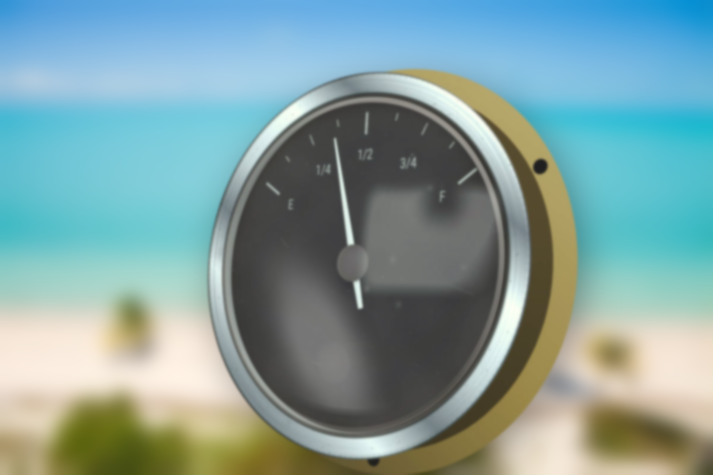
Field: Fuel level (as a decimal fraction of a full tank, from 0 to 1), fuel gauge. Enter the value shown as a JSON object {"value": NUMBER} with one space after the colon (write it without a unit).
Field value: {"value": 0.375}
